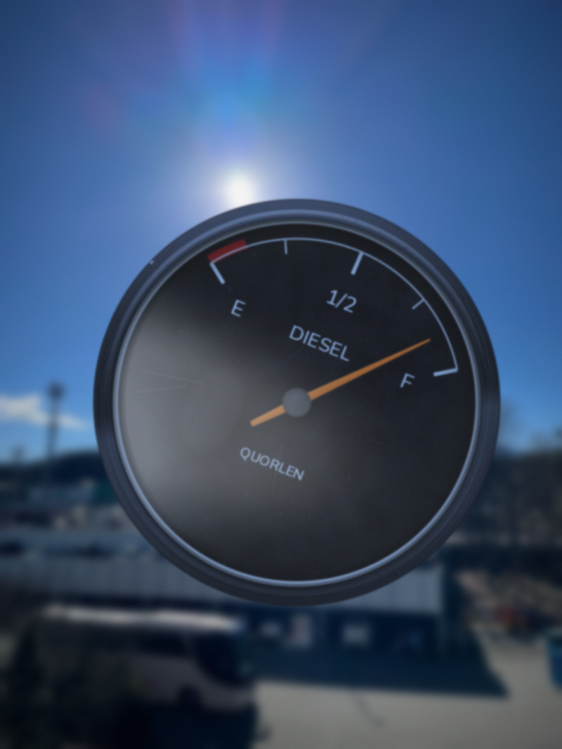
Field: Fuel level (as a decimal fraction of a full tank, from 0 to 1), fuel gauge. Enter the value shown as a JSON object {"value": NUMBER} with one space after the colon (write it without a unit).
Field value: {"value": 0.875}
